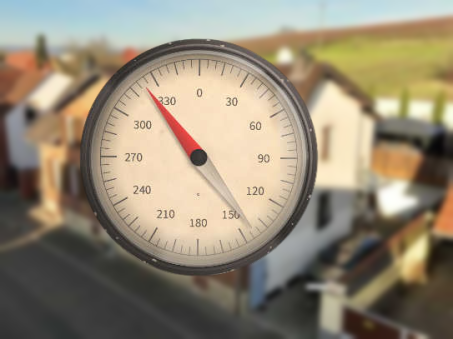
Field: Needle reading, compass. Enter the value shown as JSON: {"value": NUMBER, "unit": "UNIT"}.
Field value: {"value": 322.5, "unit": "°"}
